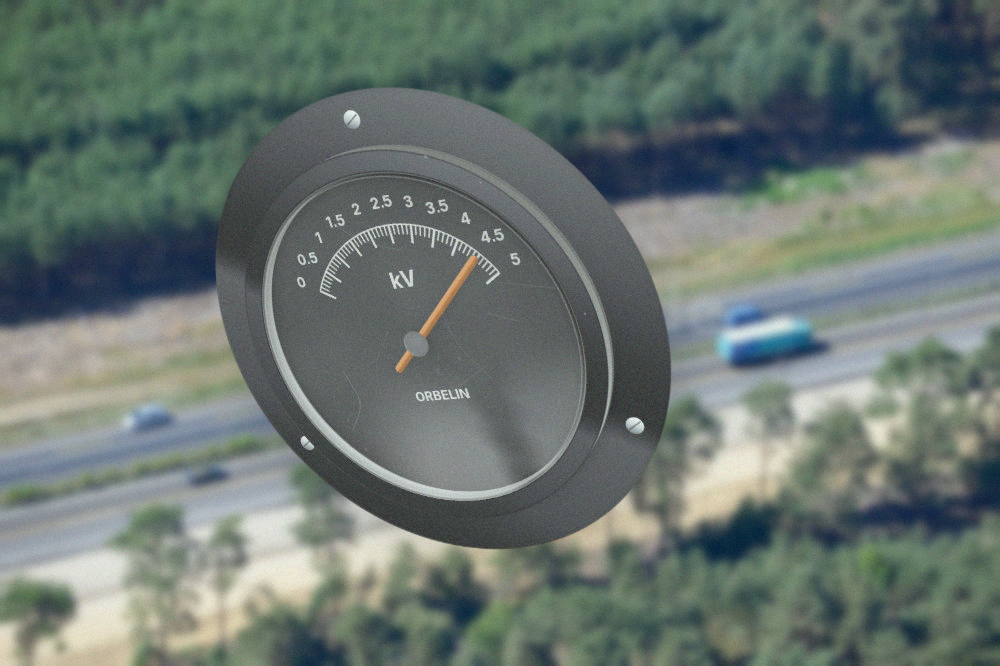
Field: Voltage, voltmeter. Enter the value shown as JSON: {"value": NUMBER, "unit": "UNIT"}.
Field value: {"value": 4.5, "unit": "kV"}
